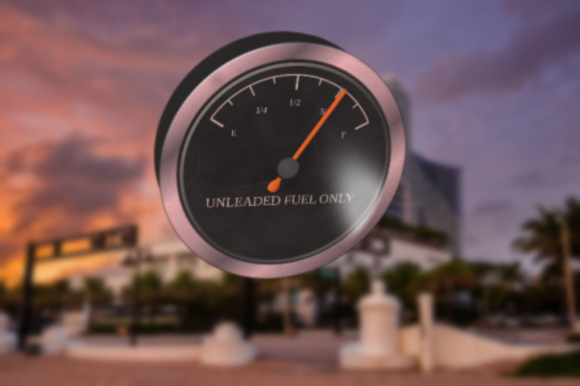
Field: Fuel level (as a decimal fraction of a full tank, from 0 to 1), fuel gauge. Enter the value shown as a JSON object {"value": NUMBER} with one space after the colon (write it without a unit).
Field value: {"value": 0.75}
